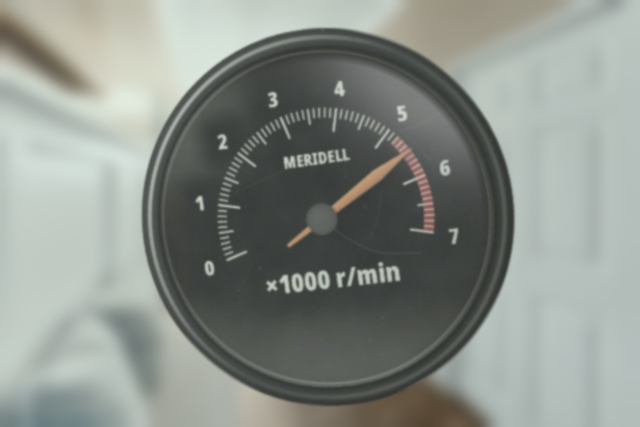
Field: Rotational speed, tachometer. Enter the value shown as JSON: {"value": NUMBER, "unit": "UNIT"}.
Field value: {"value": 5500, "unit": "rpm"}
